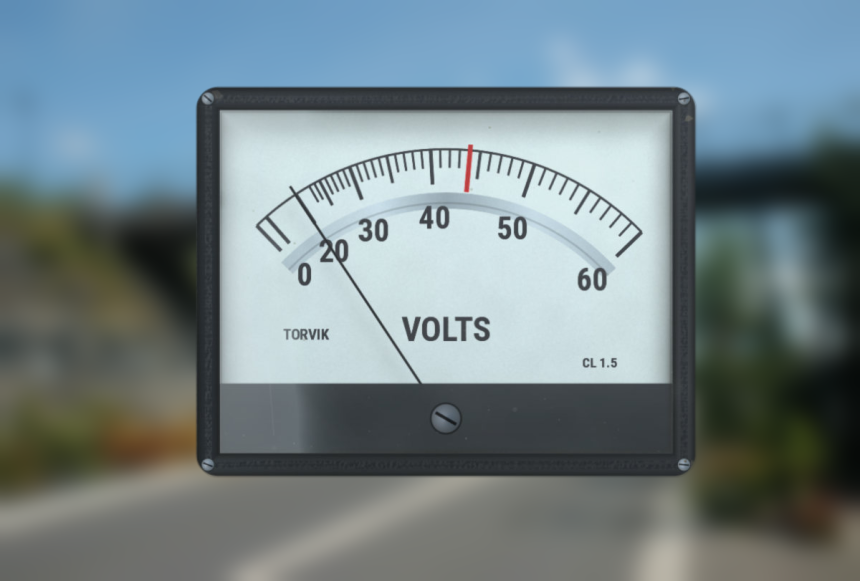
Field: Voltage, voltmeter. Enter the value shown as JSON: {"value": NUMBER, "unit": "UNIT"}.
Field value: {"value": 20, "unit": "V"}
